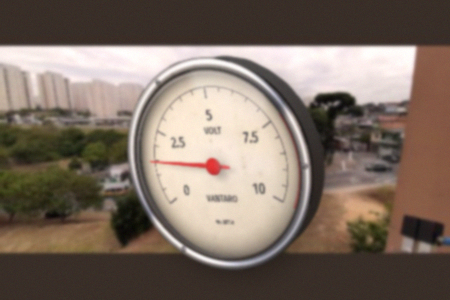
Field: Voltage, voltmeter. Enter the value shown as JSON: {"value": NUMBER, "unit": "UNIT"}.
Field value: {"value": 1.5, "unit": "V"}
